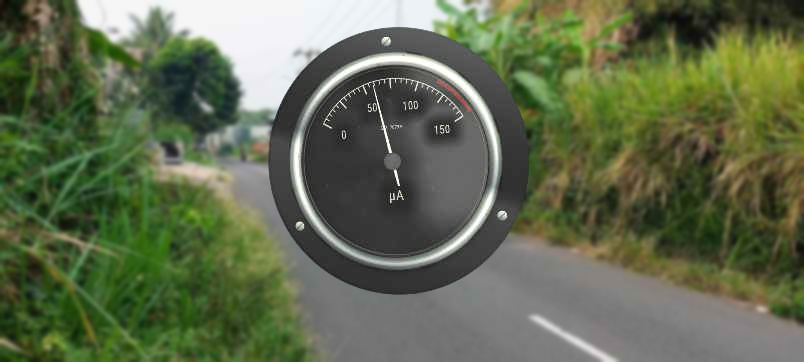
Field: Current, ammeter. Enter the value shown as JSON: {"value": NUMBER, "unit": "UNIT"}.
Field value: {"value": 60, "unit": "µA"}
